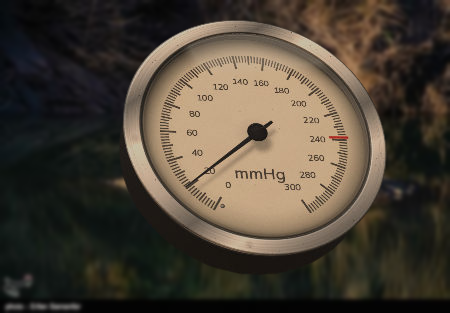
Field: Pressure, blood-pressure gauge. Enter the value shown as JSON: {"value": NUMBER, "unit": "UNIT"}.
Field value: {"value": 20, "unit": "mmHg"}
